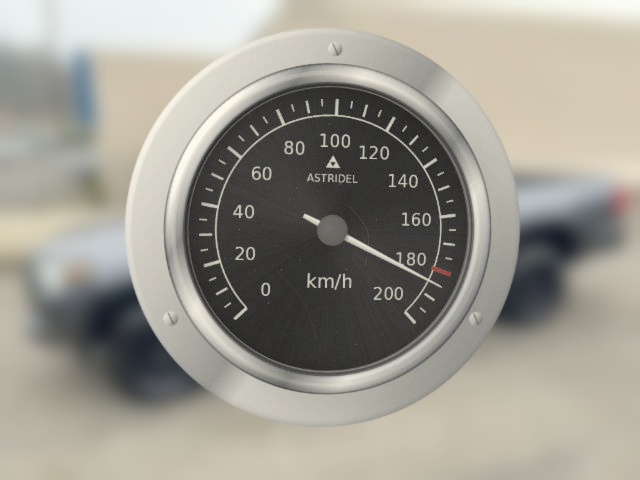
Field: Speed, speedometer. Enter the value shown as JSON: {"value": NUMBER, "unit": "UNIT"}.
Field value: {"value": 185, "unit": "km/h"}
